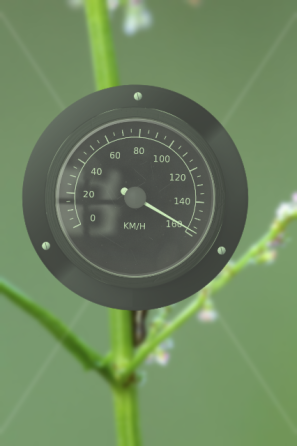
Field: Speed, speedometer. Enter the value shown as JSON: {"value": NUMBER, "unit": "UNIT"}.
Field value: {"value": 157.5, "unit": "km/h"}
